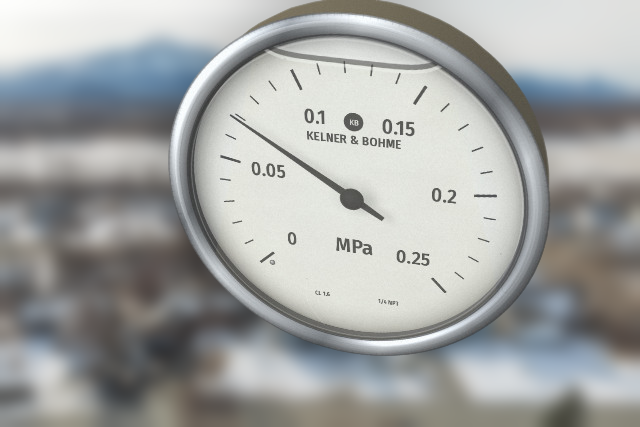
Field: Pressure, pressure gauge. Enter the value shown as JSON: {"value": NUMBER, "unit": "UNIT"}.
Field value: {"value": 0.07, "unit": "MPa"}
